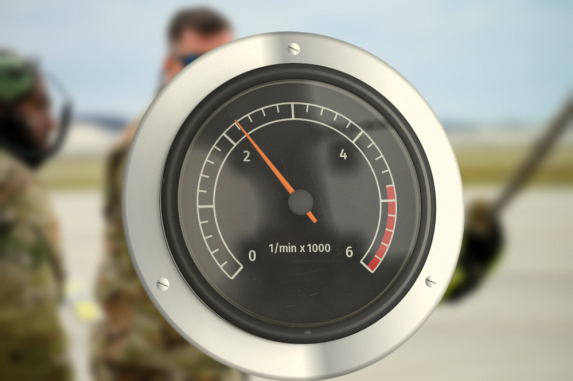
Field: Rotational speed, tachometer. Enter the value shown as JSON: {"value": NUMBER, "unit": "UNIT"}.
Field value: {"value": 2200, "unit": "rpm"}
